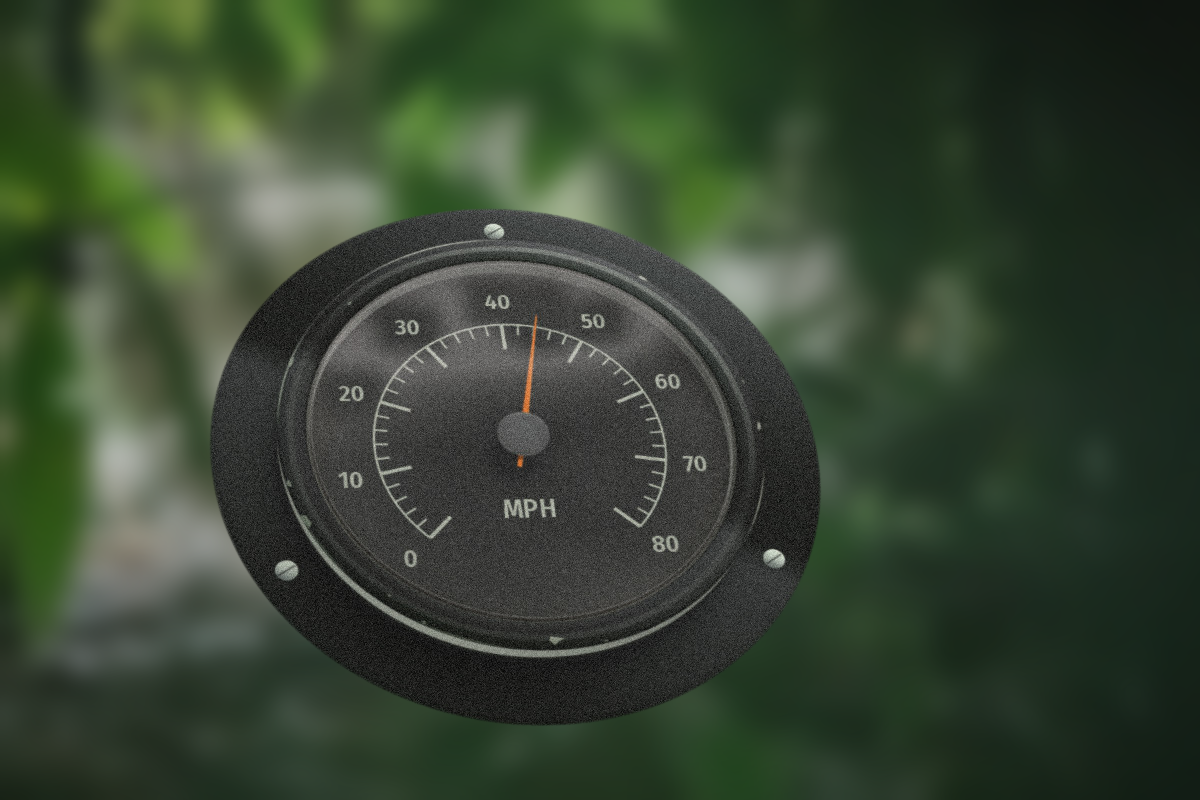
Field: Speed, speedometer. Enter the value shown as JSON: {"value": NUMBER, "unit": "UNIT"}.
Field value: {"value": 44, "unit": "mph"}
